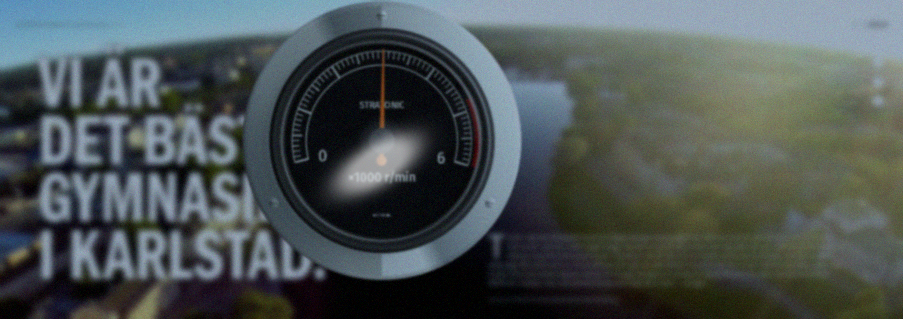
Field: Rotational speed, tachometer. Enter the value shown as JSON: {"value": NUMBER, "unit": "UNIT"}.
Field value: {"value": 3000, "unit": "rpm"}
